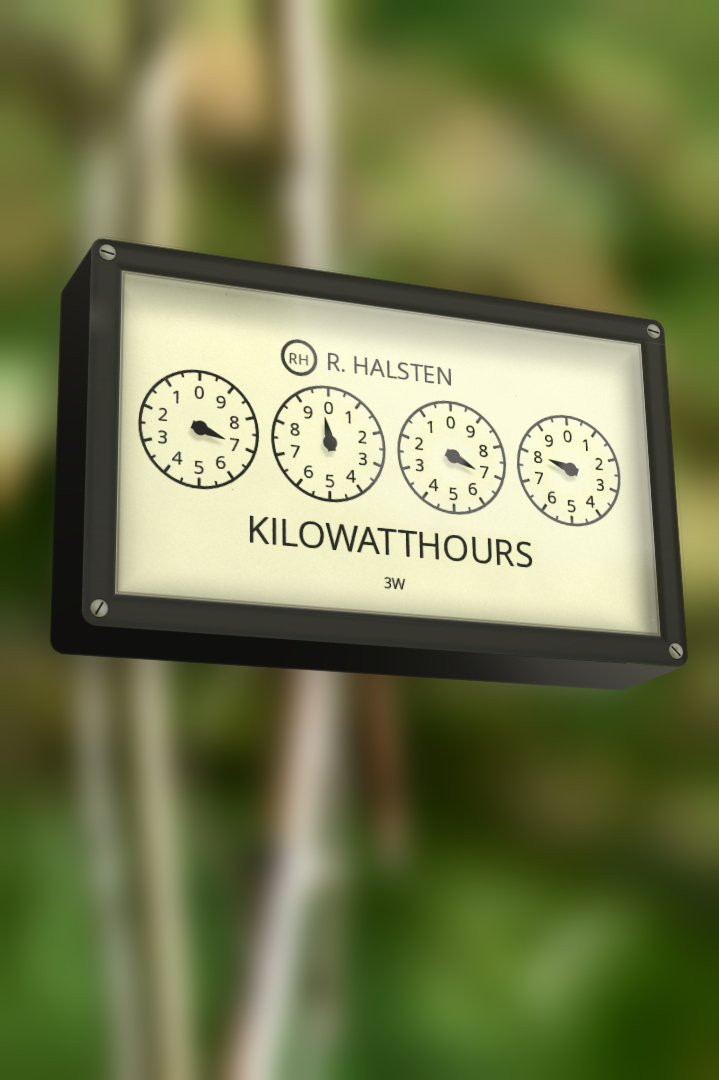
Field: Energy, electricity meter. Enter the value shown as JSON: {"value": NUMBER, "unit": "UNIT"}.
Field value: {"value": 6968, "unit": "kWh"}
